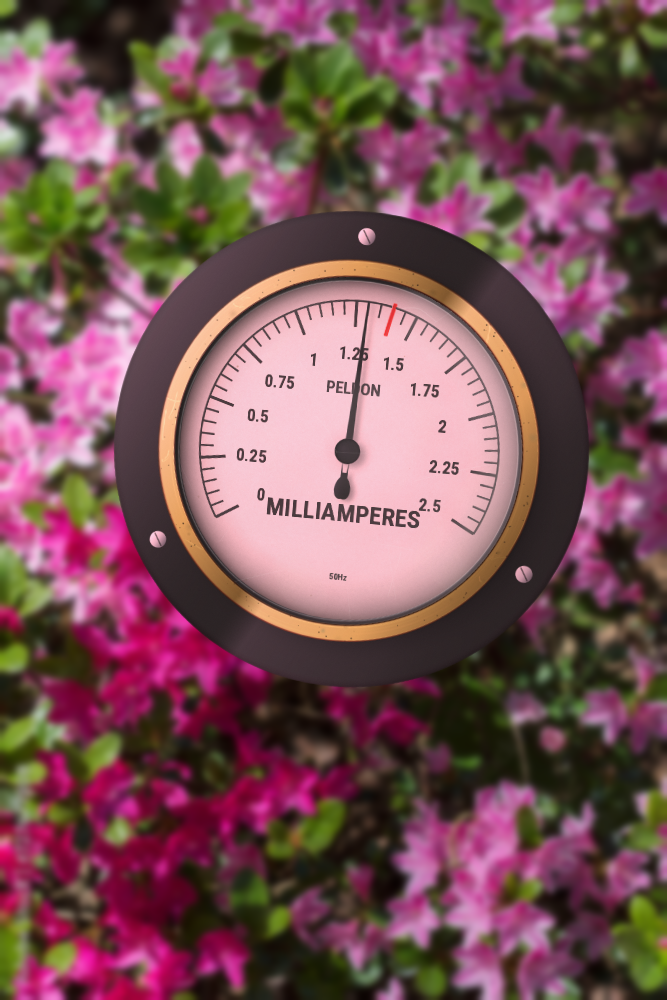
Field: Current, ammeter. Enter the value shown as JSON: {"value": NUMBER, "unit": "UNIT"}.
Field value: {"value": 1.3, "unit": "mA"}
